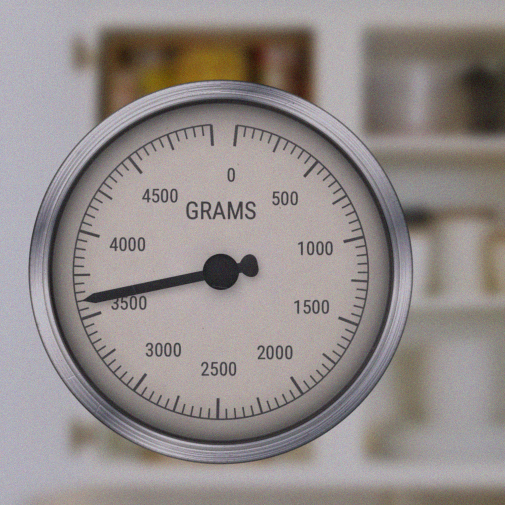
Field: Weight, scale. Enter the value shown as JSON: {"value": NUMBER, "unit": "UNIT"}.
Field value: {"value": 3600, "unit": "g"}
